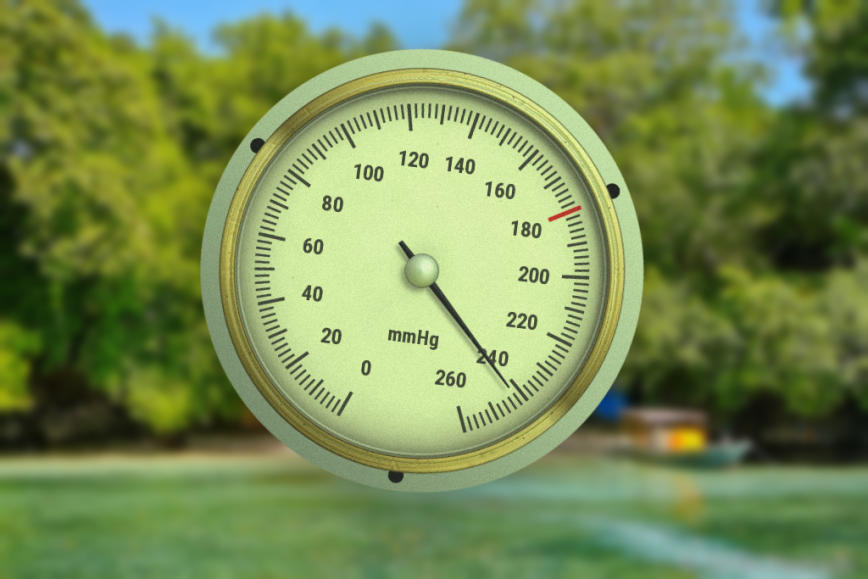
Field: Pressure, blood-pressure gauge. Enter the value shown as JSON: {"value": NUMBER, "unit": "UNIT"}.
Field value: {"value": 242, "unit": "mmHg"}
